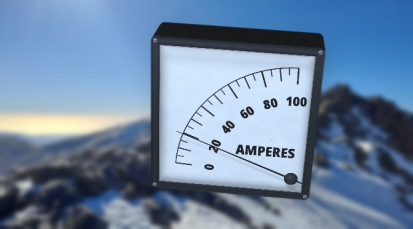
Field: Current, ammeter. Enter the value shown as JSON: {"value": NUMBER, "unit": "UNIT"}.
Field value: {"value": 20, "unit": "A"}
